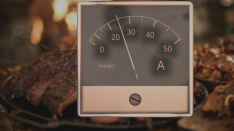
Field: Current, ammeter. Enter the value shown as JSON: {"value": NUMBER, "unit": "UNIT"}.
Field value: {"value": 25, "unit": "A"}
